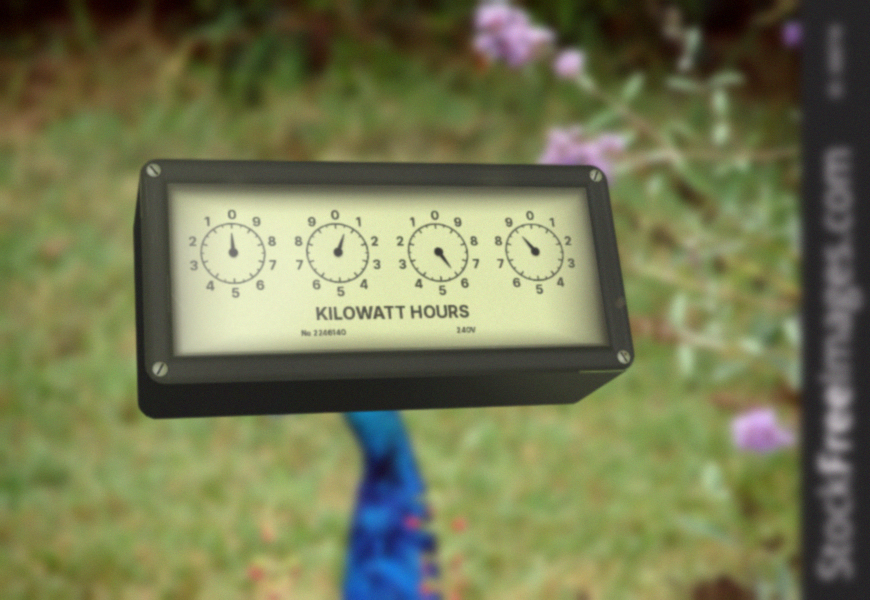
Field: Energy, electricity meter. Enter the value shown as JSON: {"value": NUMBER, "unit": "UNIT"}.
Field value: {"value": 59, "unit": "kWh"}
